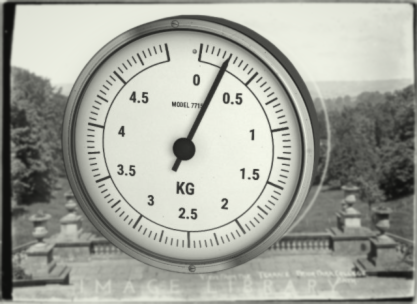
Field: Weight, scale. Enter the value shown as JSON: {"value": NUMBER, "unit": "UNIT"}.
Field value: {"value": 0.25, "unit": "kg"}
